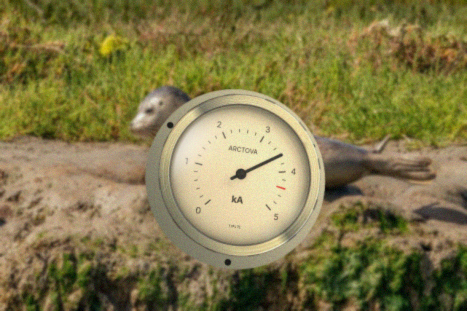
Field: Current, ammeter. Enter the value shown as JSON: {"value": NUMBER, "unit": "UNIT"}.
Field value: {"value": 3.6, "unit": "kA"}
